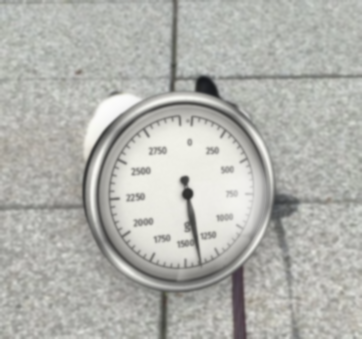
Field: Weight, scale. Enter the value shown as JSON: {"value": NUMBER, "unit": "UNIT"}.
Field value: {"value": 1400, "unit": "g"}
